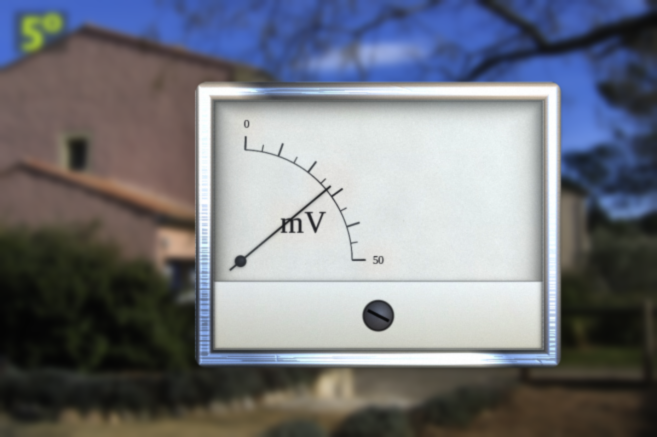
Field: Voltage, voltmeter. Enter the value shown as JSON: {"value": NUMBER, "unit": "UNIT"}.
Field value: {"value": 27.5, "unit": "mV"}
